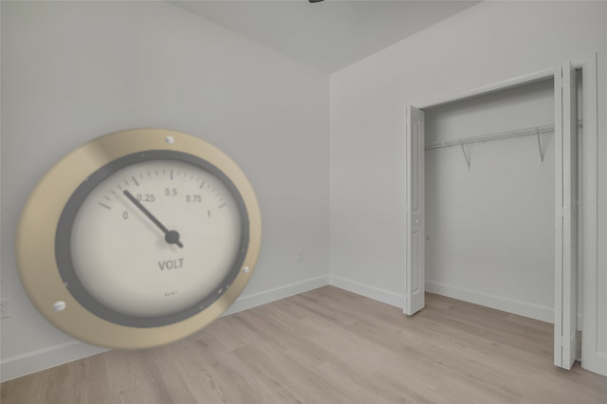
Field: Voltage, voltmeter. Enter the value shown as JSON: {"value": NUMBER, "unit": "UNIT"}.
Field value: {"value": 0.15, "unit": "V"}
